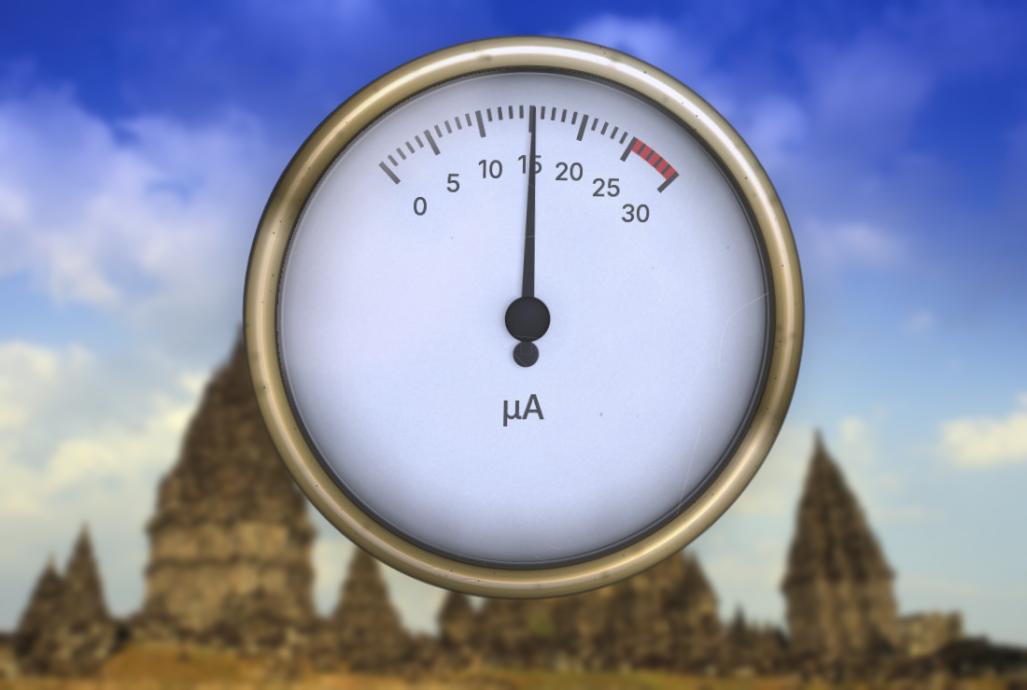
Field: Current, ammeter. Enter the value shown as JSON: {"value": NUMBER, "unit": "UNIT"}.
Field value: {"value": 15, "unit": "µA"}
